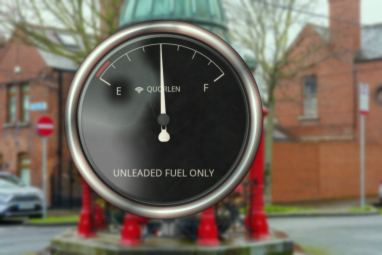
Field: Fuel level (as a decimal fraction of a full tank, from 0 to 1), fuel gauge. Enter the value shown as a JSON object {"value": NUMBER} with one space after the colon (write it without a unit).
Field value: {"value": 0.5}
